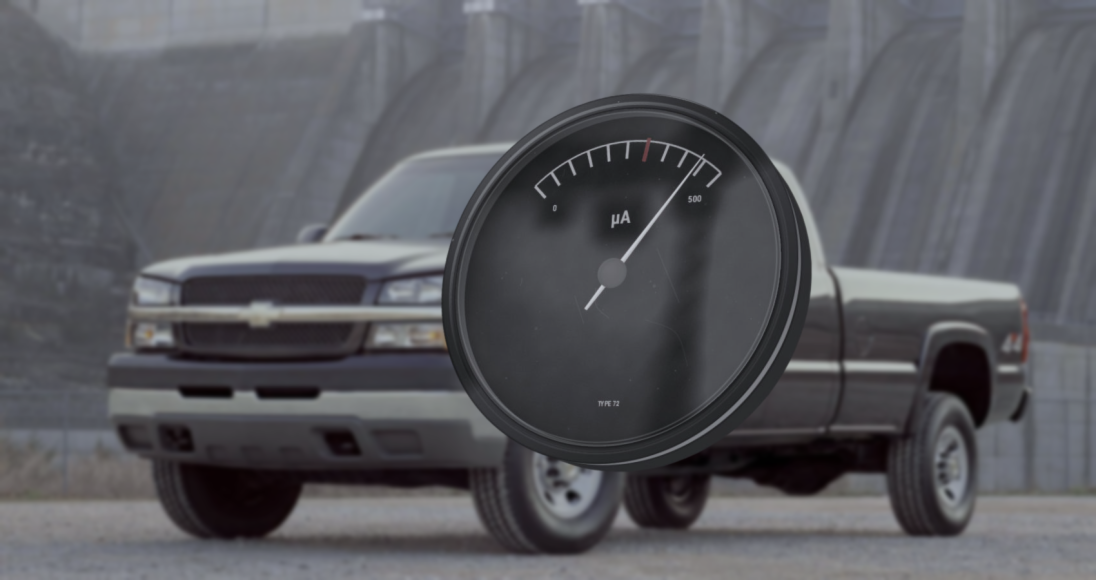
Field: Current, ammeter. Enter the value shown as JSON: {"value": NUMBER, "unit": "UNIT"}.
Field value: {"value": 450, "unit": "µA"}
